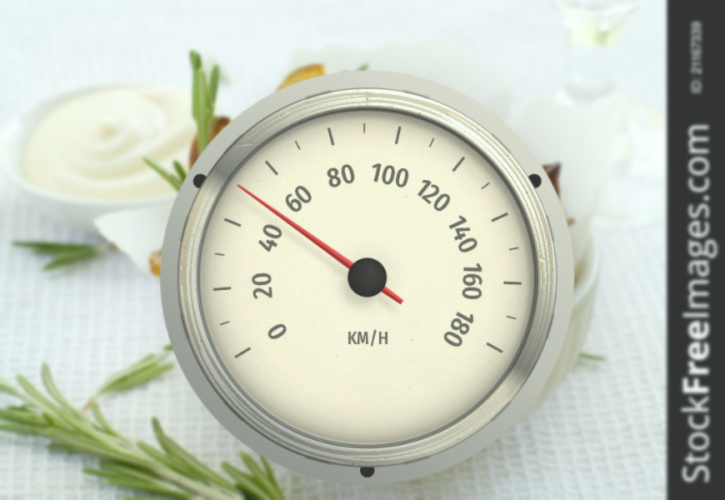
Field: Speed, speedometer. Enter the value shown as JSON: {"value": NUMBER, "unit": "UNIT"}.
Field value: {"value": 50, "unit": "km/h"}
